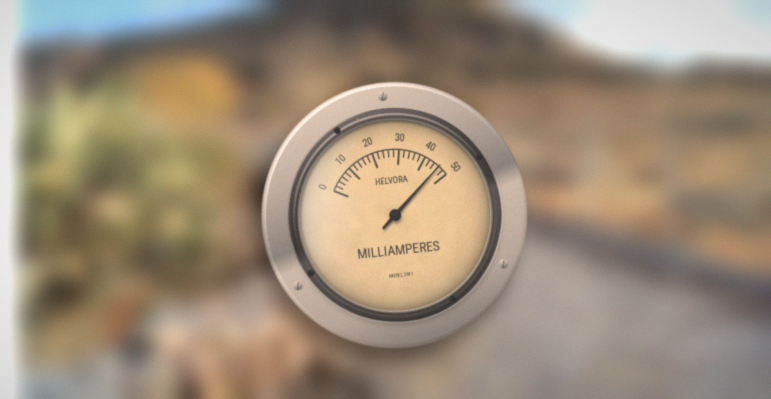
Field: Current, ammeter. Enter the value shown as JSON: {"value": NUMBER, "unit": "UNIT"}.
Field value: {"value": 46, "unit": "mA"}
